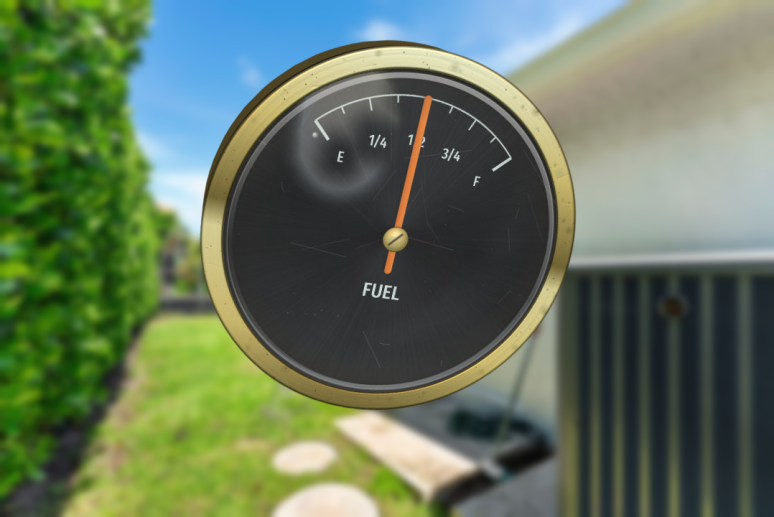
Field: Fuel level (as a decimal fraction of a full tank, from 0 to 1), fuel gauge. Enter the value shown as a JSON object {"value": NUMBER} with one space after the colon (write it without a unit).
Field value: {"value": 0.5}
